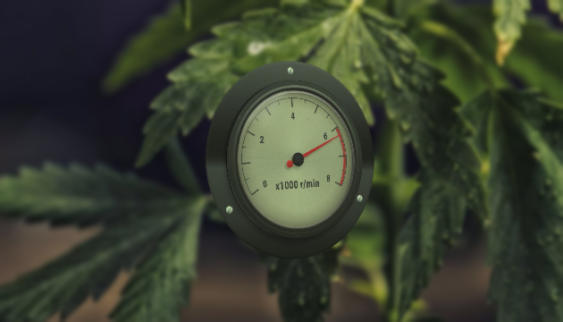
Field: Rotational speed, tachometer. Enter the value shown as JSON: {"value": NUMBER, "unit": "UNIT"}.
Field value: {"value": 6250, "unit": "rpm"}
